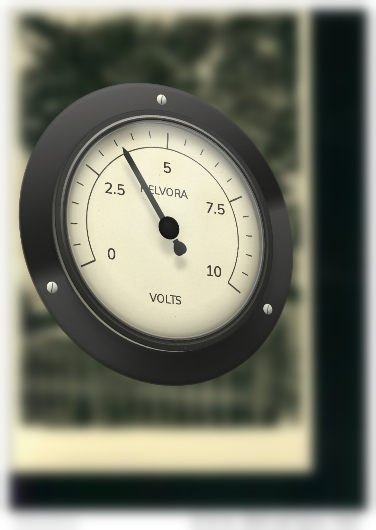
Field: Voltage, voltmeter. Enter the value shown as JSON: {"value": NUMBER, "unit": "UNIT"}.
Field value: {"value": 3.5, "unit": "V"}
